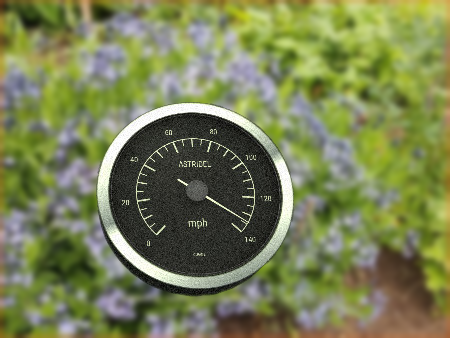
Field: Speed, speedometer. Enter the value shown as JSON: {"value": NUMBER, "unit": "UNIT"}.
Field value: {"value": 135, "unit": "mph"}
